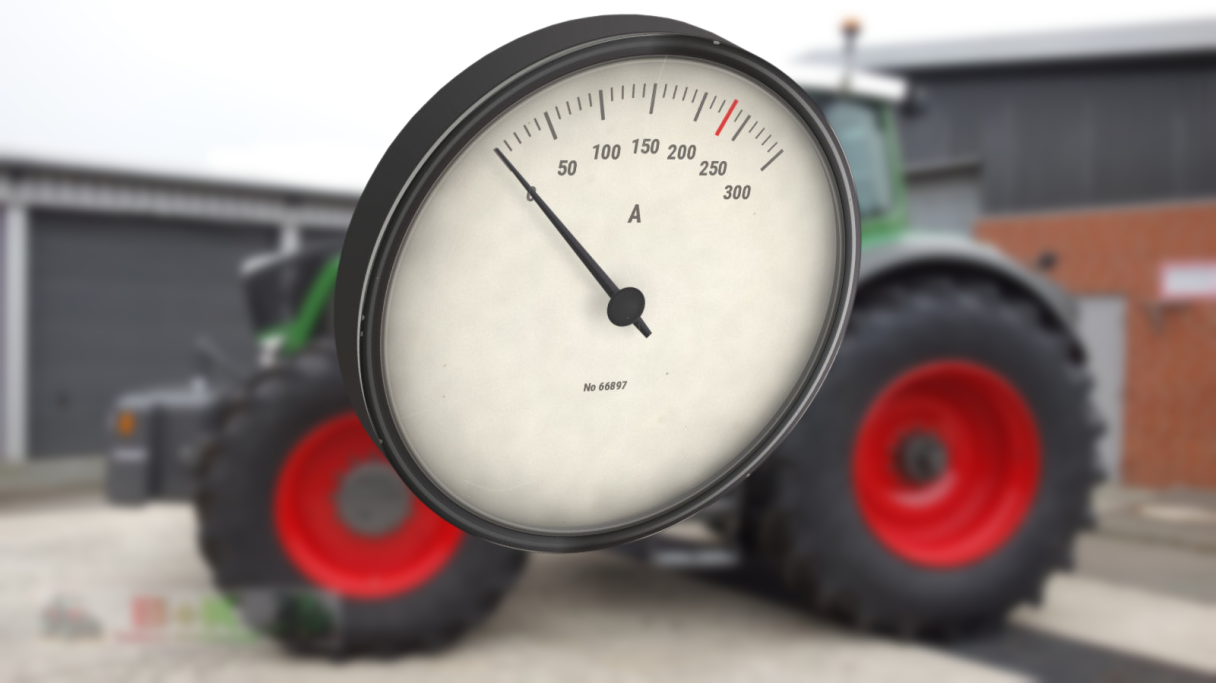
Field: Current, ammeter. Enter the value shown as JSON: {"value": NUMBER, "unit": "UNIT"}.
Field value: {"value": 0, "unit": "A"}
